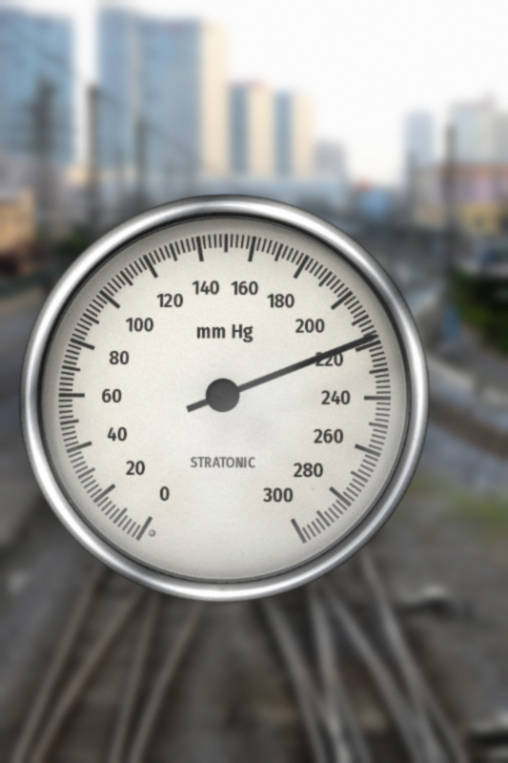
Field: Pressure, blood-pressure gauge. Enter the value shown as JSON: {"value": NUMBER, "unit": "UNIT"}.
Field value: {"value": 218, "unit": "mmHg"}
